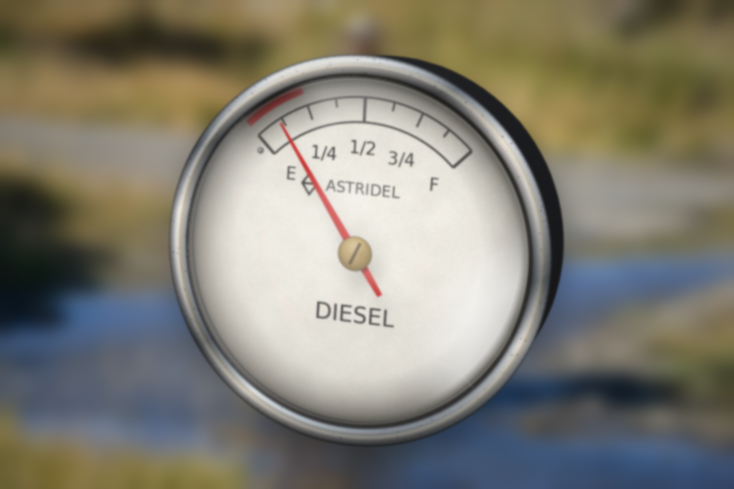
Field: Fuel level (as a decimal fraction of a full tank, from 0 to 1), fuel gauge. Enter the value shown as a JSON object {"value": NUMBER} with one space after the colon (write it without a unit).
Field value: {"value": 0.125}
